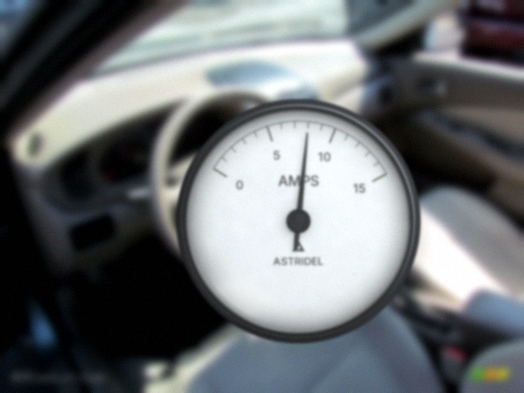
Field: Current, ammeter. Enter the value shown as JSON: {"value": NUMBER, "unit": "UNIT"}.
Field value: {"value": 8, "unit": "A"}
